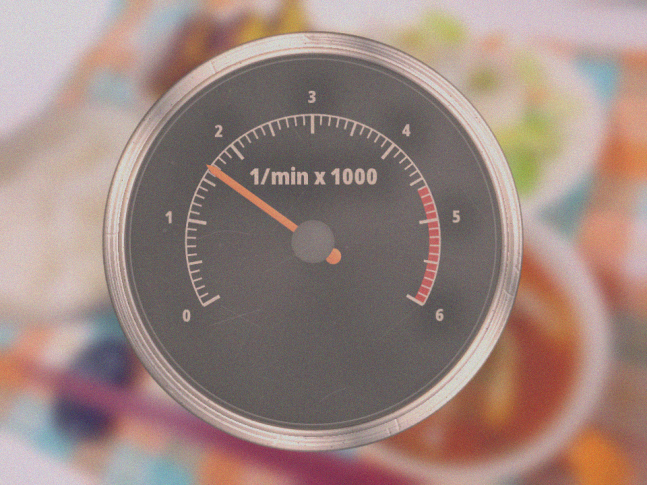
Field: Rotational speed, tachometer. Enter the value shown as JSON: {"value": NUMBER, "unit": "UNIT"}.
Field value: {"value": 1650, "unit": "rpm"}
